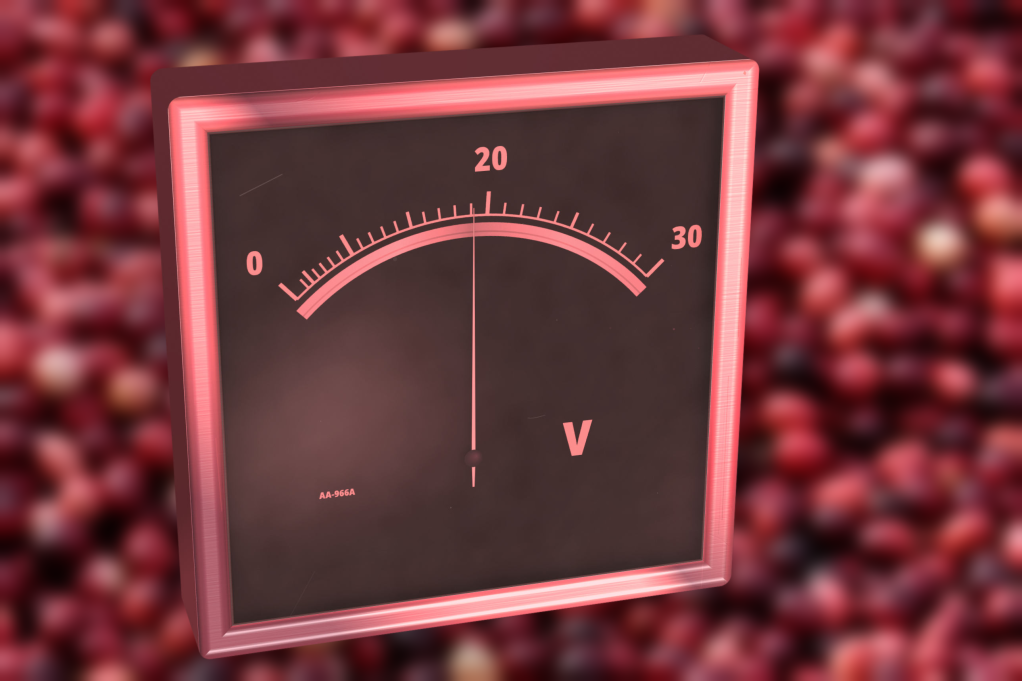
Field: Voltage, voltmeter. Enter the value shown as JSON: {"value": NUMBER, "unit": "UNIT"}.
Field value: {"value": 19, "unit": "V"}
